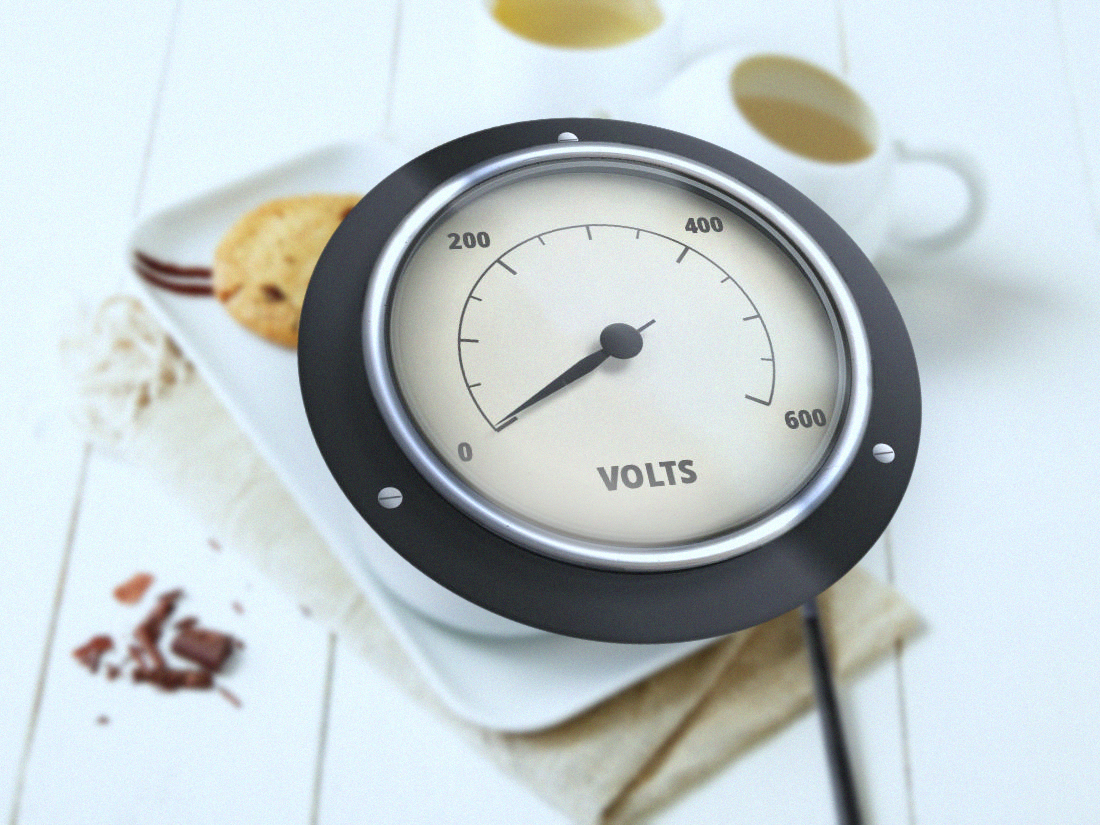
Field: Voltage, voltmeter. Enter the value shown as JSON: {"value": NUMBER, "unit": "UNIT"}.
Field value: {"value": 0, "unit": "V"}
